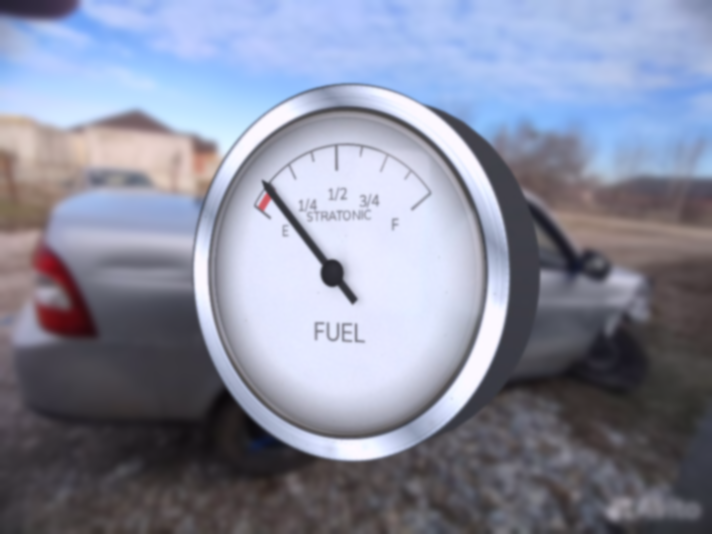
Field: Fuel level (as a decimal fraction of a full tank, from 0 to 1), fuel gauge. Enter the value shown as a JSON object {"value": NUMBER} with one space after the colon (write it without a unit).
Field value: {"value": 0.125}
